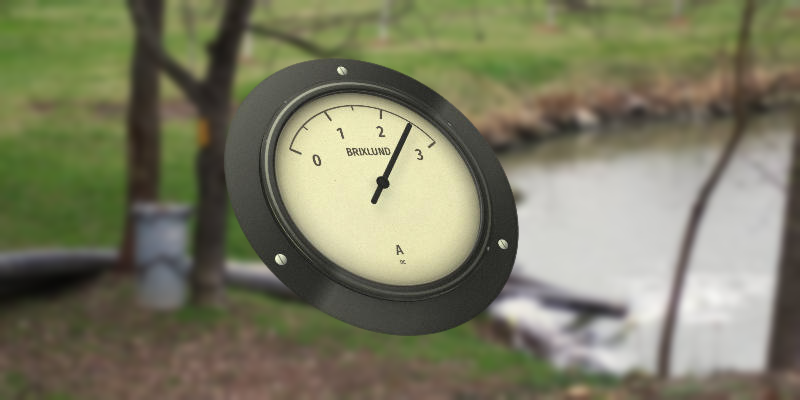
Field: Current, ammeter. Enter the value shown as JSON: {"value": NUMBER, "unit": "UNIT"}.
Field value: {"value": 2.5, "unit": "A"}
